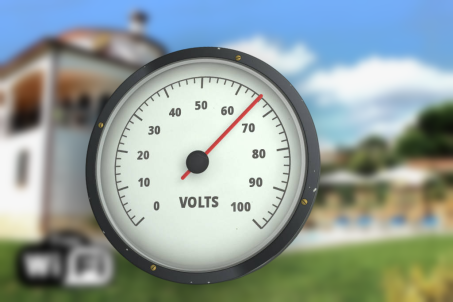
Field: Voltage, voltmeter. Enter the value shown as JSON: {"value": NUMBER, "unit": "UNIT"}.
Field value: {"value": 66, "unit": "V"}
